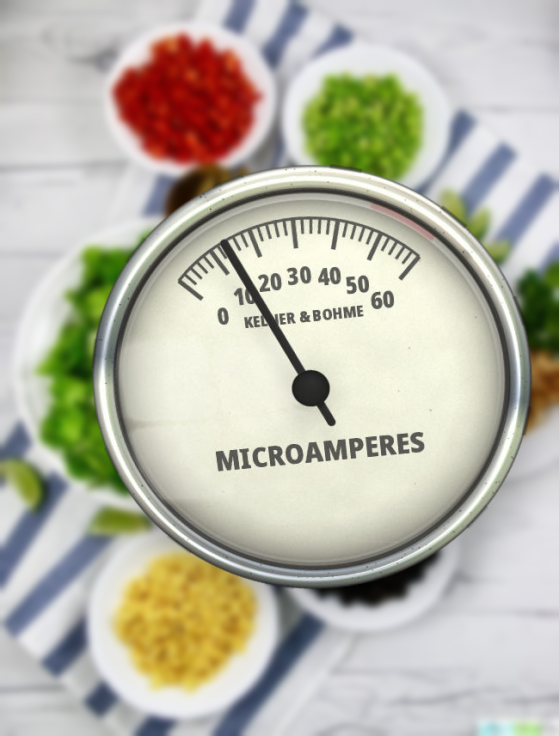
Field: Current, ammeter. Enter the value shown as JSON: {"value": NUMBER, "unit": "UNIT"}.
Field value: {"value": 14, "unit": "µA"}
